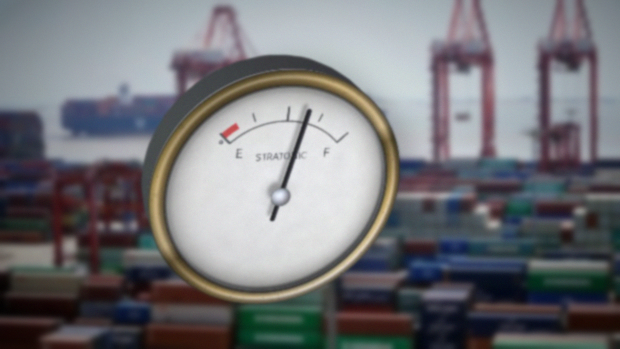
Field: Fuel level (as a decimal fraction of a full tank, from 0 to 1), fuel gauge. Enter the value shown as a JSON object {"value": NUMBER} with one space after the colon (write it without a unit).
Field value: {"value": 0.625}
